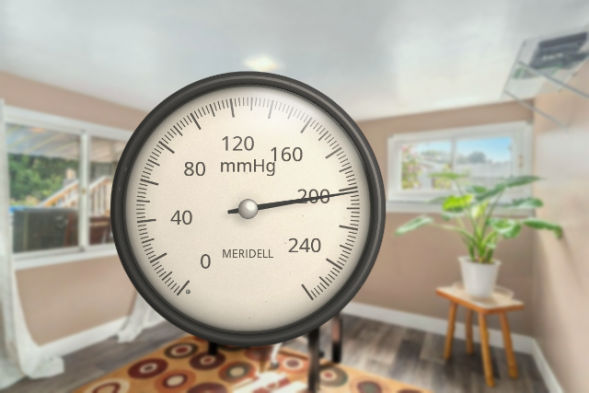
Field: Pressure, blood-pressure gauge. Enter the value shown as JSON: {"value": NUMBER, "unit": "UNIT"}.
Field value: {"value": 202, "unit": "mmHg"}
